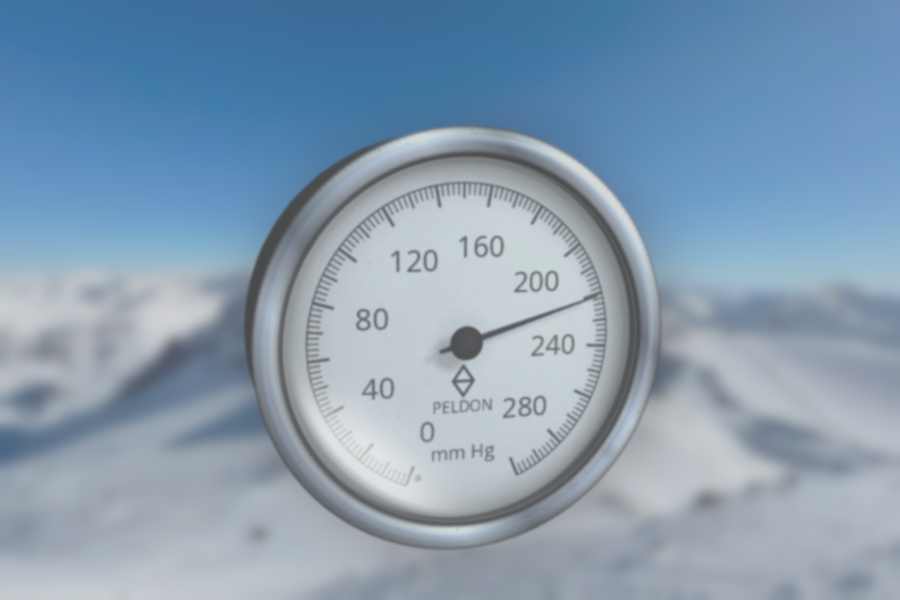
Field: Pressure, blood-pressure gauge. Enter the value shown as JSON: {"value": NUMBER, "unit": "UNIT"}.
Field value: {"value": 220, "unit": "mmHg"}
